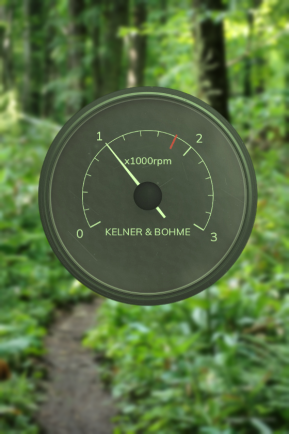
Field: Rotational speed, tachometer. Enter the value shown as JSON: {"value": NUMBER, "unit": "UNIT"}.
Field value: {"value": 1000, "unit": "rpm"}
